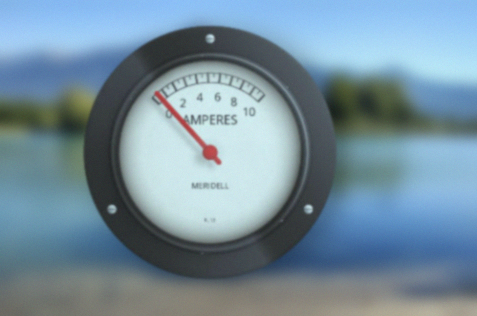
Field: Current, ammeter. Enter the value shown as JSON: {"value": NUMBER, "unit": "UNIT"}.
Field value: {"value": 0.5, "unit": "A"}
